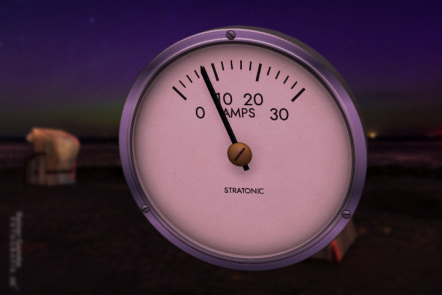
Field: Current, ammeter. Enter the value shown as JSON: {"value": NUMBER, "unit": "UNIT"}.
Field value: {"value": 8, "unit": "A"}
